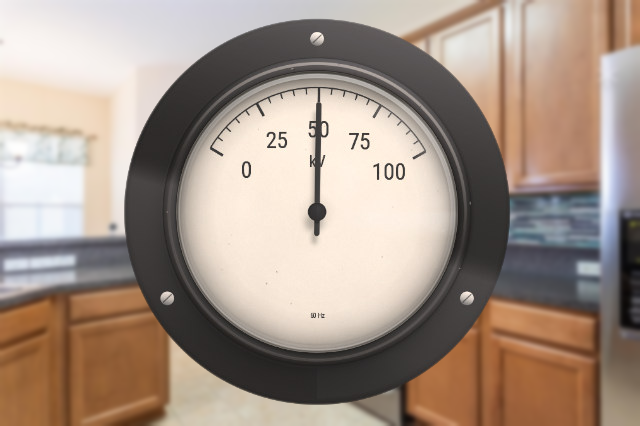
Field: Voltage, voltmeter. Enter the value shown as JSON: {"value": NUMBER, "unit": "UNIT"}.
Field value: {"value": 50, "unit": "kV"}
